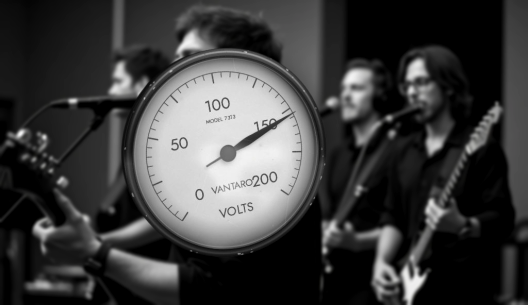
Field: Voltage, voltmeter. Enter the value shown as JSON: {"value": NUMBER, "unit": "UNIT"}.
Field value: {"value": 152.5, "unit": "V"}
